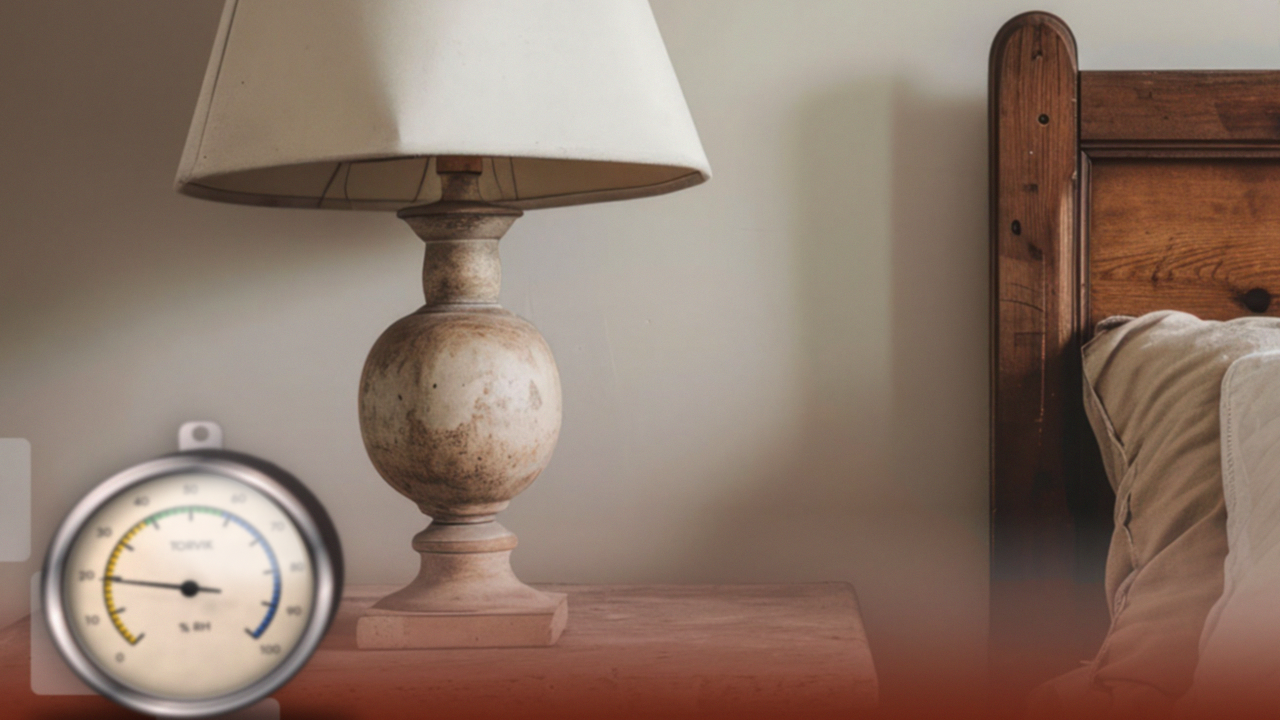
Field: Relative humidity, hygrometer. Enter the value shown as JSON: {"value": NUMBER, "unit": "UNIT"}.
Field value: {"value": 20, "unit": "%"}
